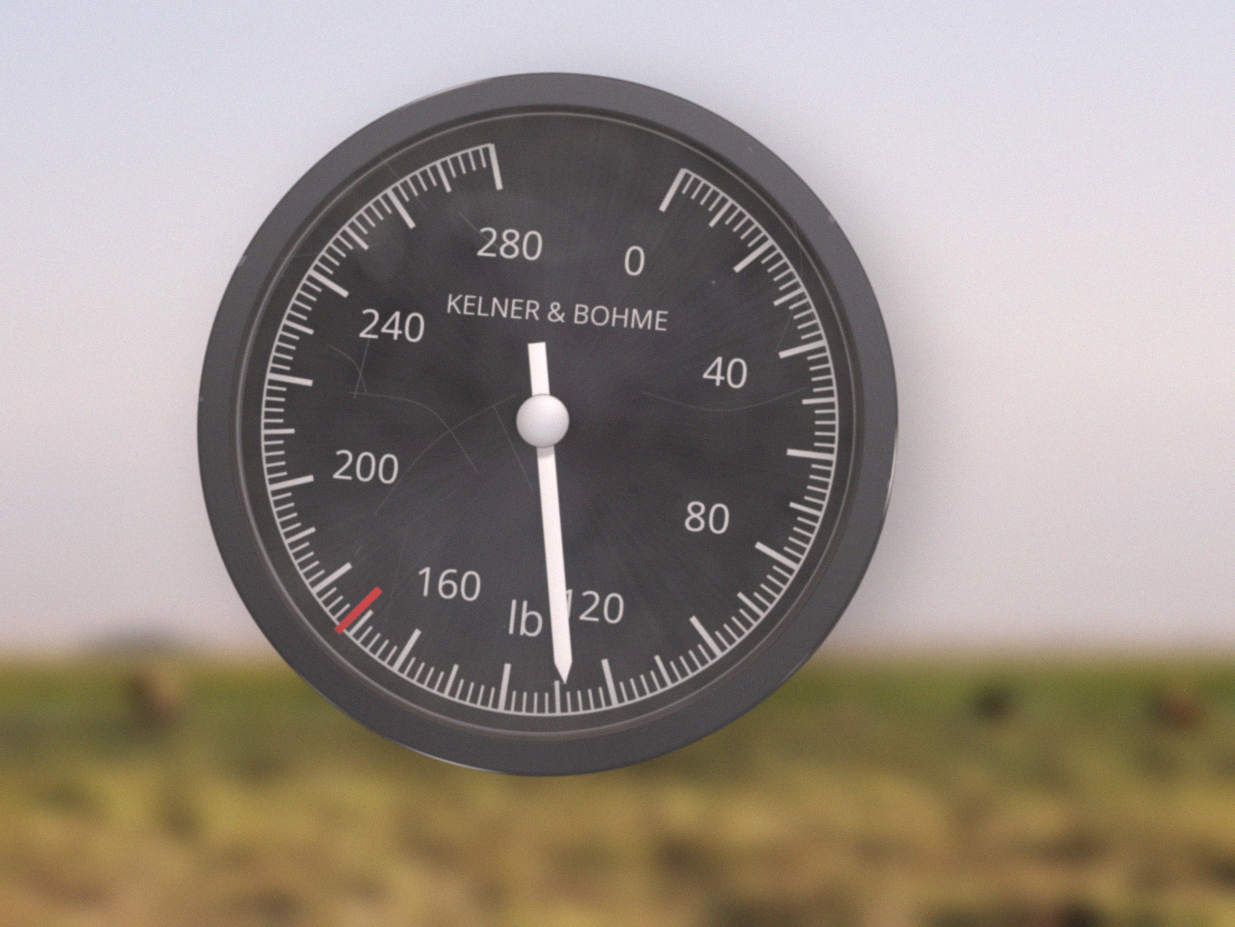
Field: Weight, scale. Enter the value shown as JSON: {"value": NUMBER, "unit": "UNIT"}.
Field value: {"value": 128, "unit": "lb"}
